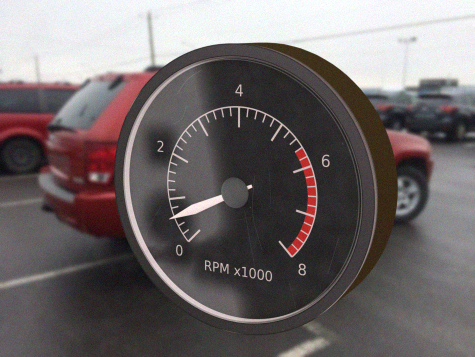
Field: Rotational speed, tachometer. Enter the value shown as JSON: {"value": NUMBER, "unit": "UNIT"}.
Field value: {"value": 600, "unit": "rpm"}
